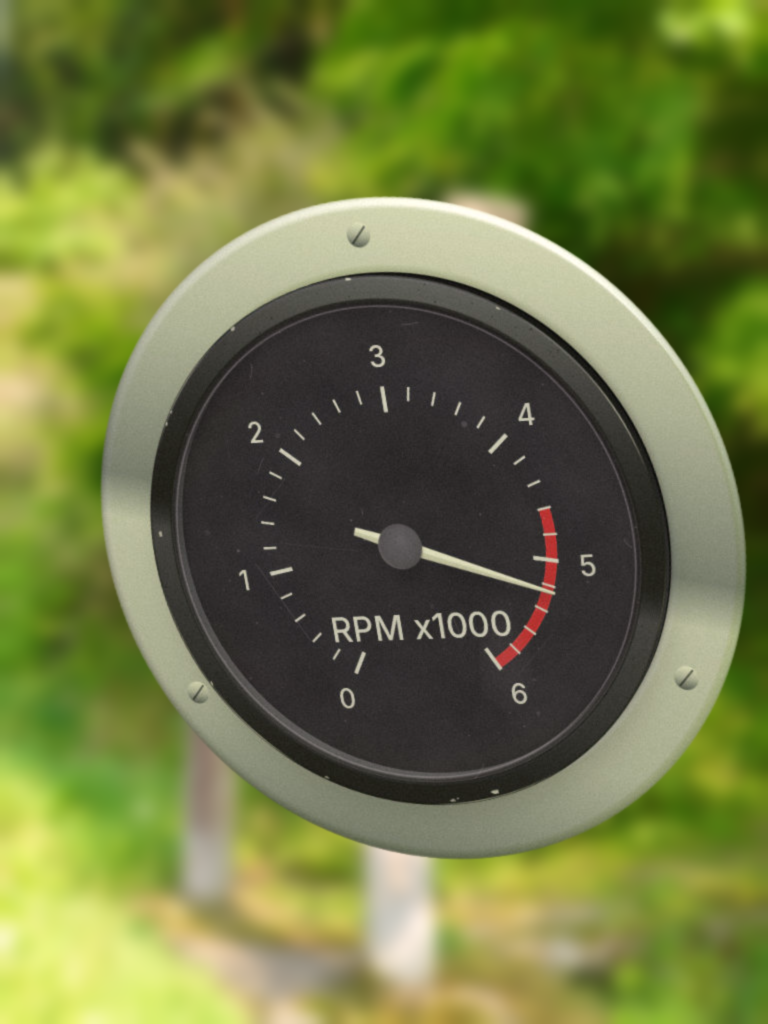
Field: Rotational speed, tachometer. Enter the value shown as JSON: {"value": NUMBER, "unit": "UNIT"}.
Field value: {"value": 5200, "unit": "rpm"}
